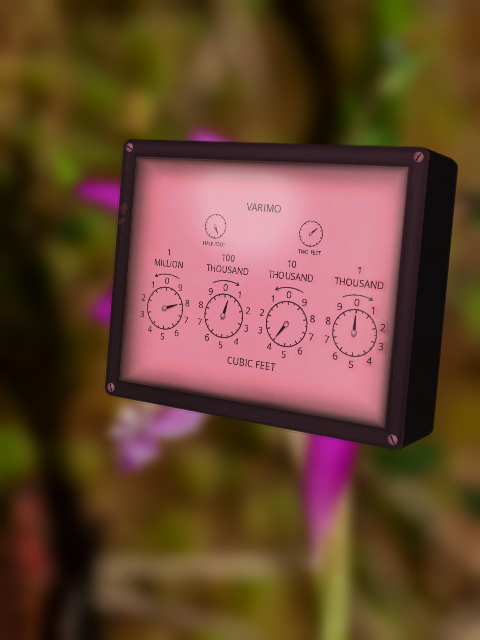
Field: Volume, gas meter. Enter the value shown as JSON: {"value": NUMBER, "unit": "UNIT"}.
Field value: {"value": 804000, "unit": "ft³"}
